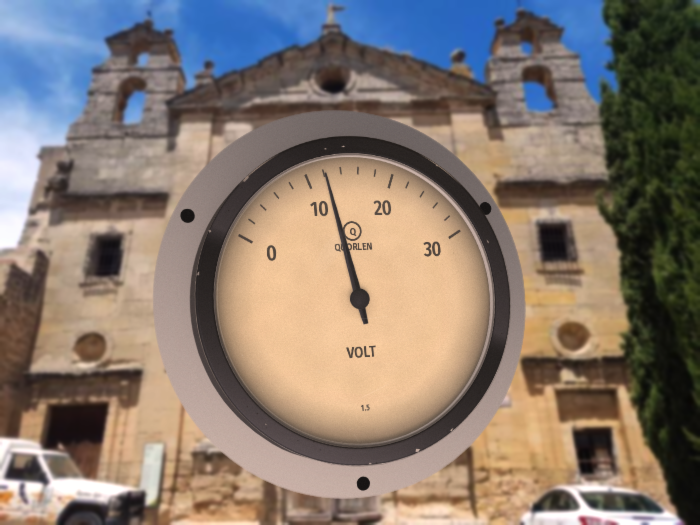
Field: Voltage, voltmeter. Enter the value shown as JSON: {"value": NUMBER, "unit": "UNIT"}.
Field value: {"value": 12, "unit": "V"}
